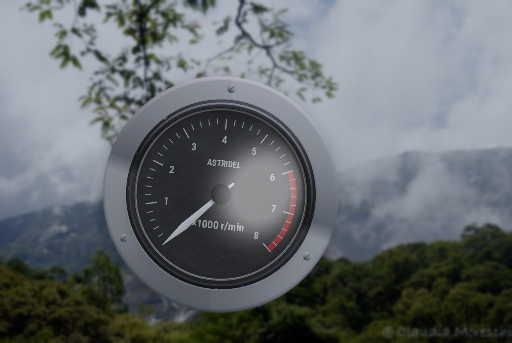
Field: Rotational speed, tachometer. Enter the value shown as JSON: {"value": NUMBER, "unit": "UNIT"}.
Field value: {"value": 0, "unit": "rpm"}
